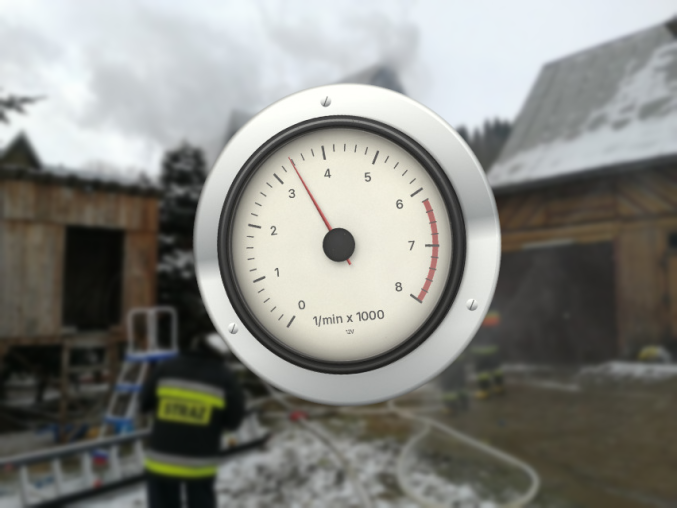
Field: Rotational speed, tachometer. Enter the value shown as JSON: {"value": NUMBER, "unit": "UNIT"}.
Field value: {"value": 3400, "unit": "rpm"}
